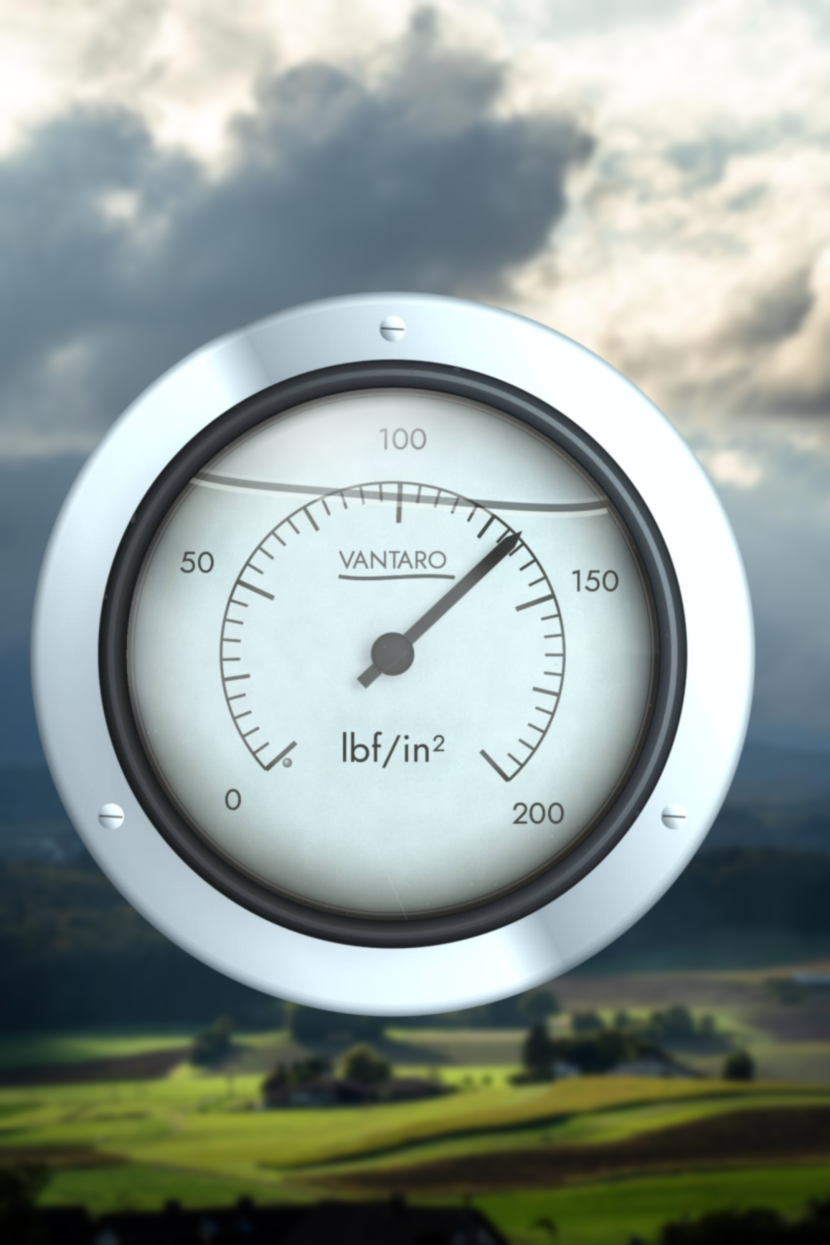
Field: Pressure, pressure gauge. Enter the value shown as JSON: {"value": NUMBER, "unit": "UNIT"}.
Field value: {"value": 132.5, "unit": "psi"}
